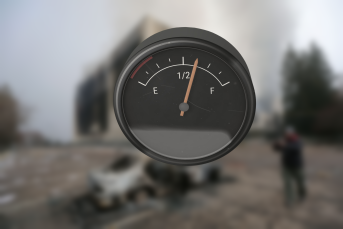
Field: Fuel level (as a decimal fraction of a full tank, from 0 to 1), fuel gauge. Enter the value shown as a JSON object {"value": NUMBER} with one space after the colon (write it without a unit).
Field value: {"value": 0.625}
